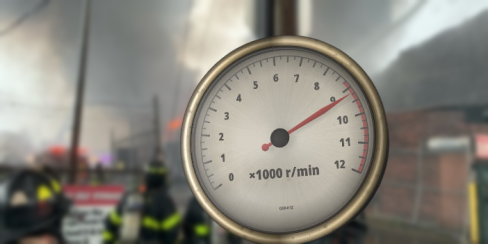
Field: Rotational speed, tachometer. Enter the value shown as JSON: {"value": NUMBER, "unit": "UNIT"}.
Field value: {"value": 9250, "unit": "rpm"}
